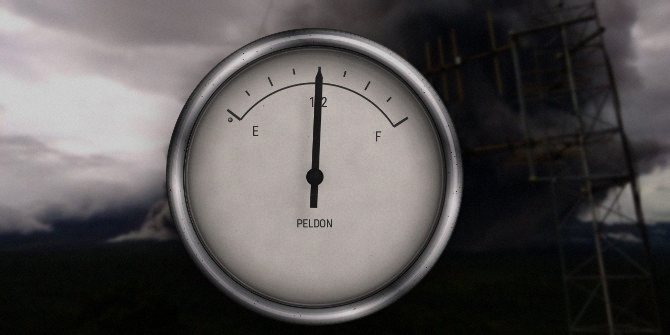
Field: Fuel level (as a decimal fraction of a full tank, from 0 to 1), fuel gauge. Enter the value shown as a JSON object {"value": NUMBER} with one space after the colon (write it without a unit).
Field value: {"value": 0.5}
